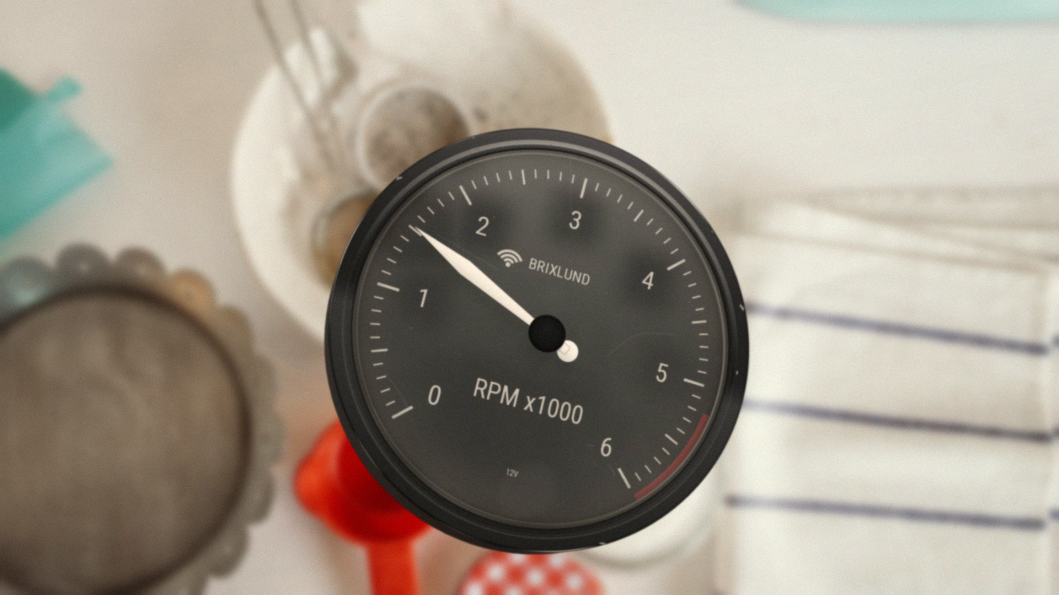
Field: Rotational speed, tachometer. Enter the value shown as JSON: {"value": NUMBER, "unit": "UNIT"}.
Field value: {"value": 1500, "unit": "rpm"}
